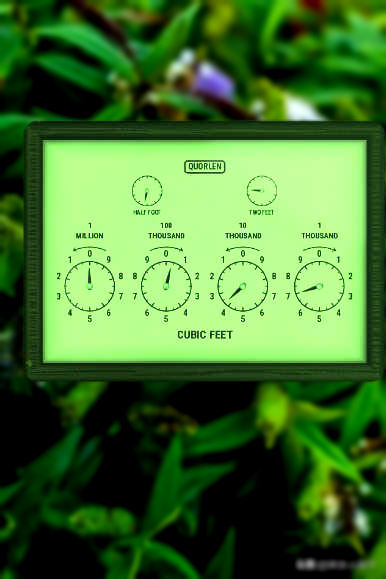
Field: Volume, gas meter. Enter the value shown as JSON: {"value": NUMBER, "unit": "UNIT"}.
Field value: {"value": 3700, "unit": "ft³"}
